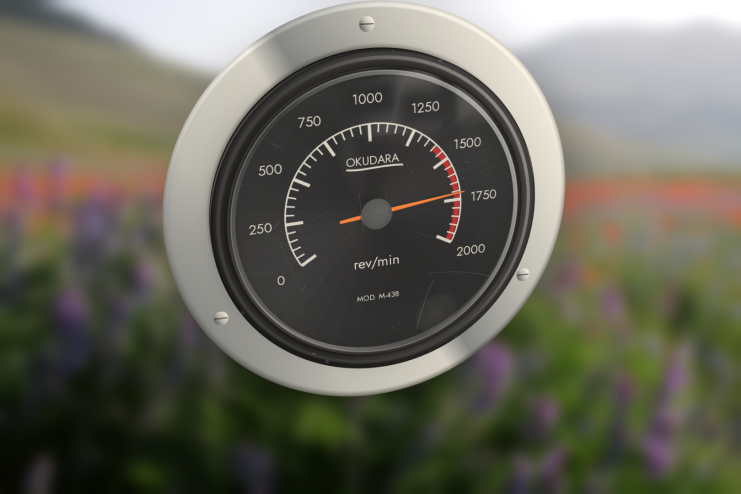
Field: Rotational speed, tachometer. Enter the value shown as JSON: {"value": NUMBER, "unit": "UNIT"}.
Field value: {"value": 1700, "unit": "rpm"}
